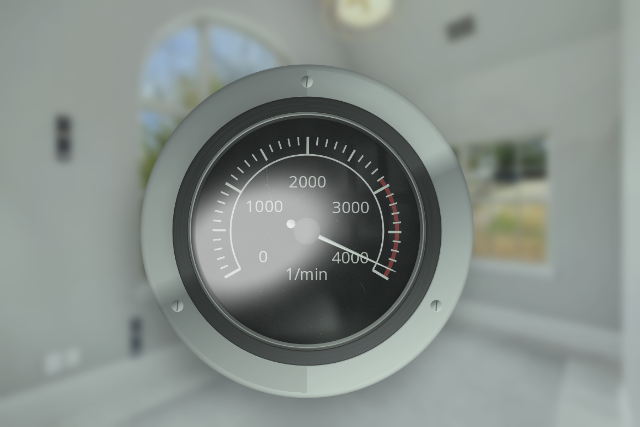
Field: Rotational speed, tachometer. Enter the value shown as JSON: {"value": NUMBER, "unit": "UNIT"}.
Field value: {"value": 3900, "unit": "rpm"}
